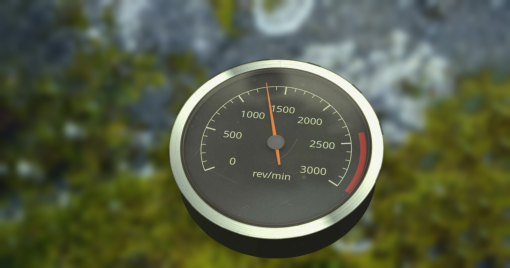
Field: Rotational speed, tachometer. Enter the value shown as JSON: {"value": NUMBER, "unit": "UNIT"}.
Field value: {"value": 1300, "unit": "rpm"}
